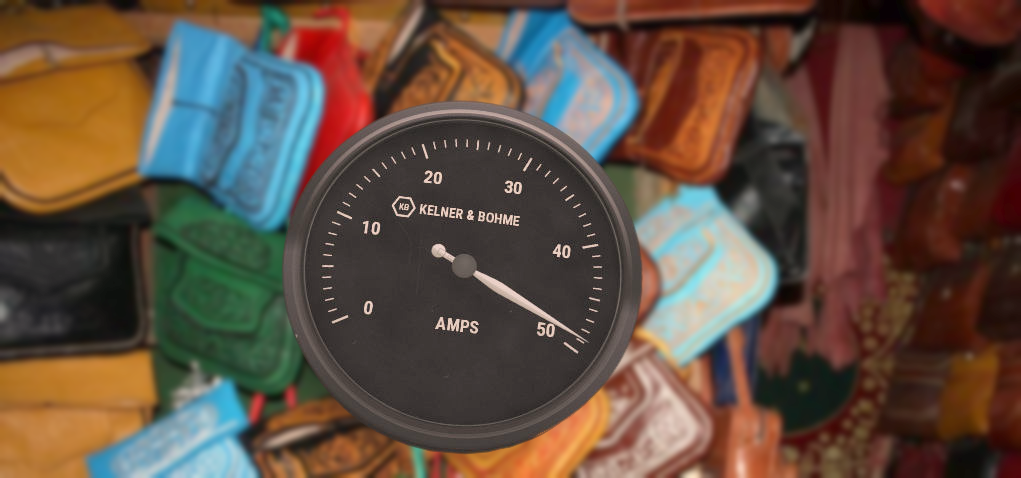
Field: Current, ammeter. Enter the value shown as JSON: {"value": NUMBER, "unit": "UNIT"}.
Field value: {"value": 49, "unit": "A"}
